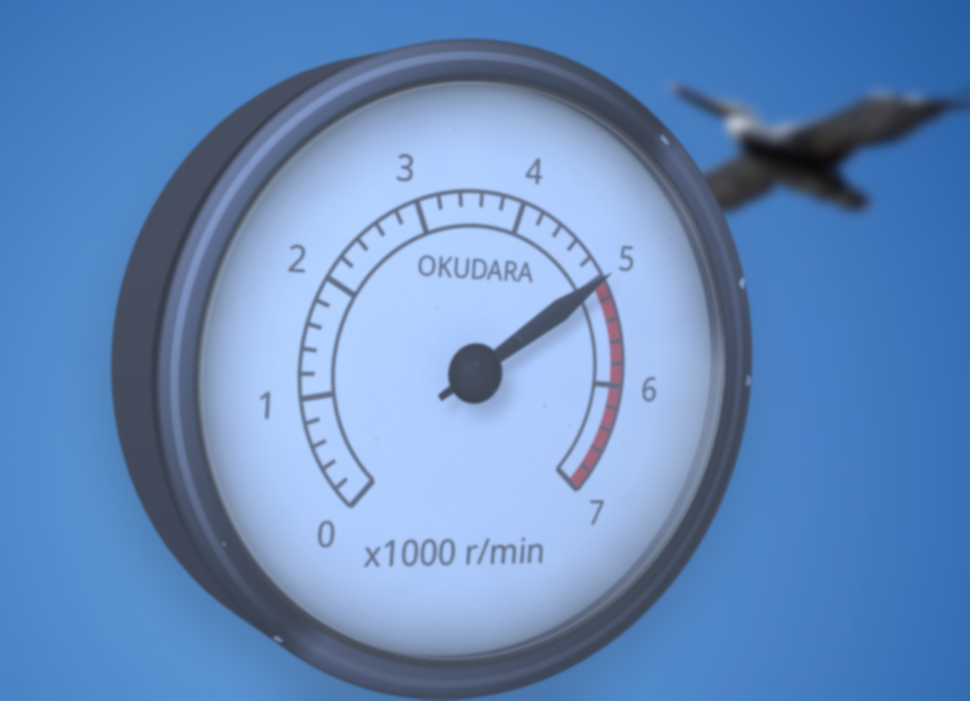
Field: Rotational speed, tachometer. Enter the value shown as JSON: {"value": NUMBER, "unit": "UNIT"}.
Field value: {"value": 5000, "unit": "rpm"}
